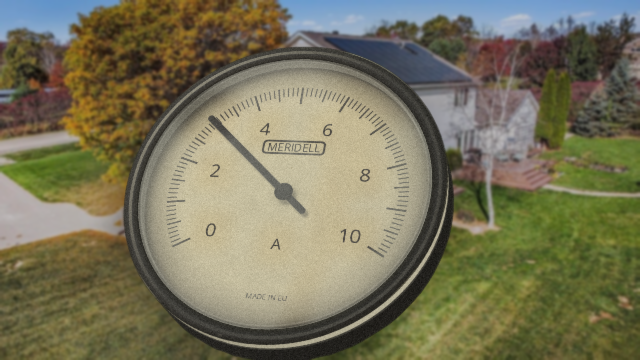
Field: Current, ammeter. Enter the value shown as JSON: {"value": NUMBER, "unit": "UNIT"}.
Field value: {"value": 3, "unit": "A"}
